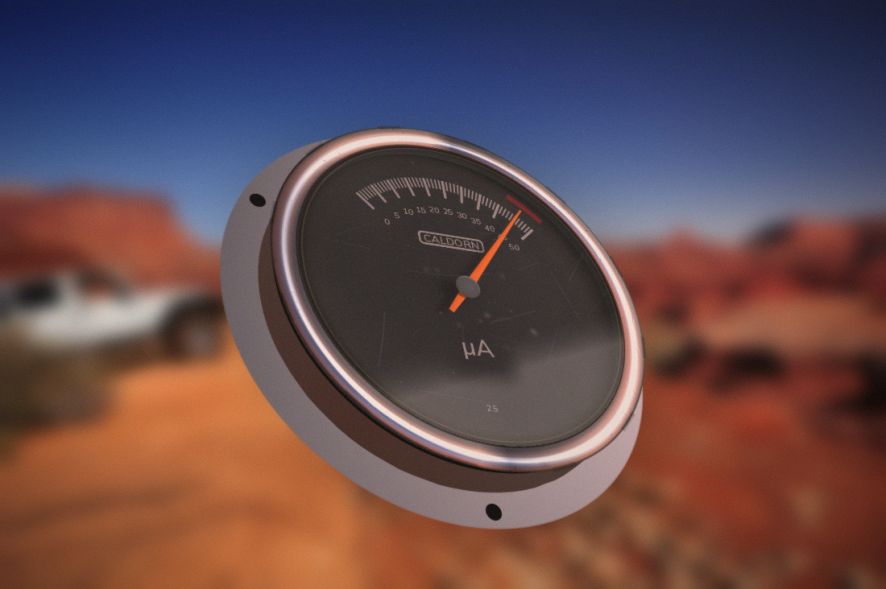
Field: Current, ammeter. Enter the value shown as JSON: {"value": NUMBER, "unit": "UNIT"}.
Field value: {"value": 45, "unit": "µA"}
